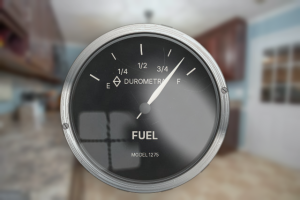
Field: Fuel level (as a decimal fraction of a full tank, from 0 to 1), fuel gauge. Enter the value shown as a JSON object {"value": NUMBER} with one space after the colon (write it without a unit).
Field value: {"value": 0.875}
